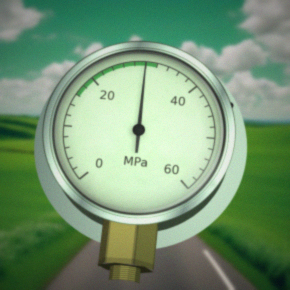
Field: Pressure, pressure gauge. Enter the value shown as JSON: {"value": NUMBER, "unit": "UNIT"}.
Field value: {"value": 30, "unit": "MPa"}
